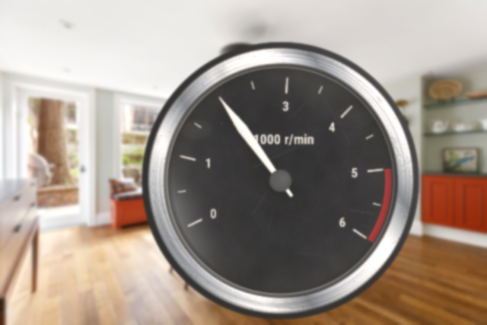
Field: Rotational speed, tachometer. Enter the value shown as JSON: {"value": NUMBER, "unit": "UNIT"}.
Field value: {"value": 2000, "unit": "rpm"}
